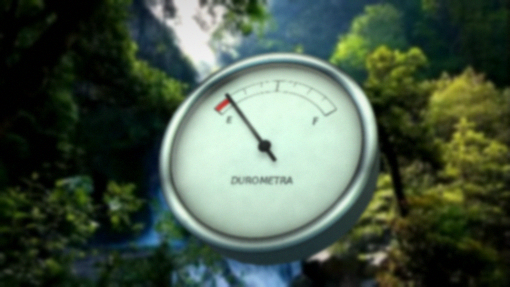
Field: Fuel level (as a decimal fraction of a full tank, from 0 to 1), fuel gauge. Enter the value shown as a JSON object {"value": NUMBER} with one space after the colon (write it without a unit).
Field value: {"value": 0.125}
